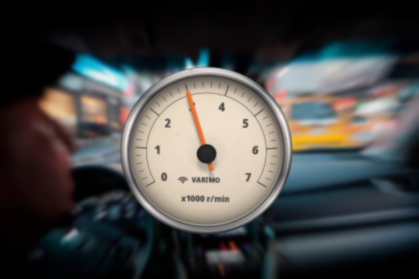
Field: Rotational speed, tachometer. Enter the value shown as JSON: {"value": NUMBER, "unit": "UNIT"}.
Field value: {"value": 3000, "unit": "rpm"}
